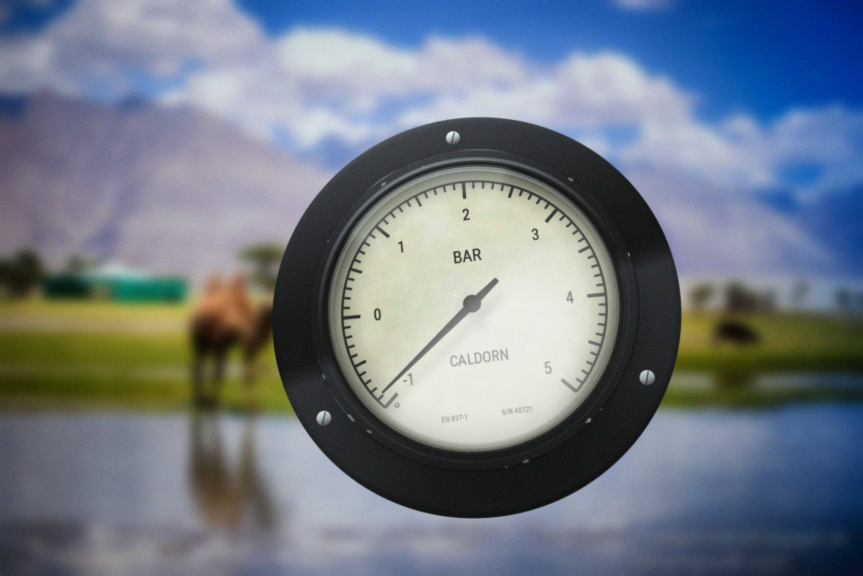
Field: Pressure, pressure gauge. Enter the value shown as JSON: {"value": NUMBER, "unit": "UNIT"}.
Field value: {"value": -0.9, "unit": "bar"}
